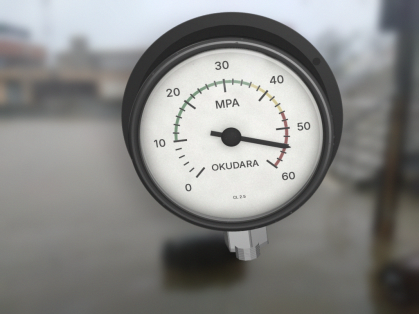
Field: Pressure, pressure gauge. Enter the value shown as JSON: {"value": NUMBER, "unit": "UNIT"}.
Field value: {"value": 54, "unit": "MPa"}
